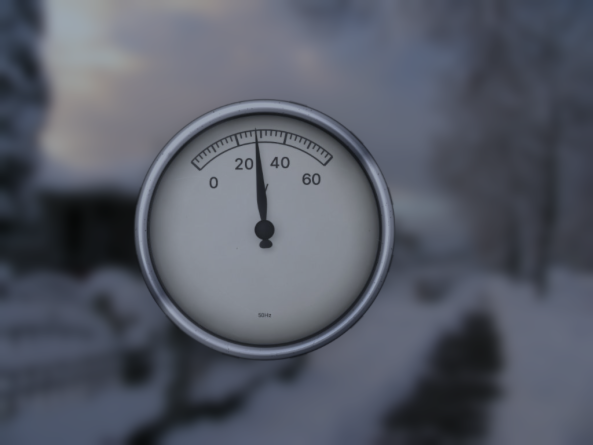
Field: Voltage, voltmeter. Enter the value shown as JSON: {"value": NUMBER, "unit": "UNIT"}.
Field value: {"value": 28, "unit": "V"}
